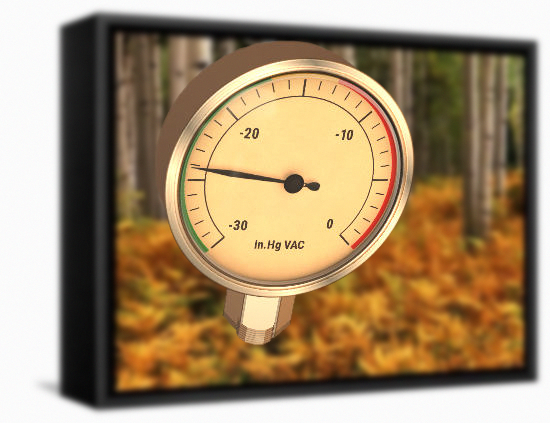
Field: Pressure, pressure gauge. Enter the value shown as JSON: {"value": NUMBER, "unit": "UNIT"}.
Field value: {"value": -24, "unit": "inHg"}
